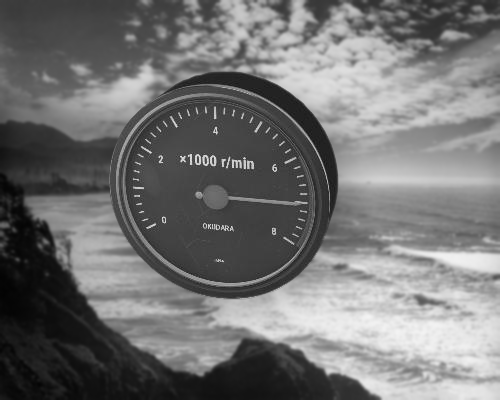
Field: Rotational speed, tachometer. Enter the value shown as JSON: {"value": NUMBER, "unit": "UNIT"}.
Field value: {"value": 7000, "unit": "rpm"}
